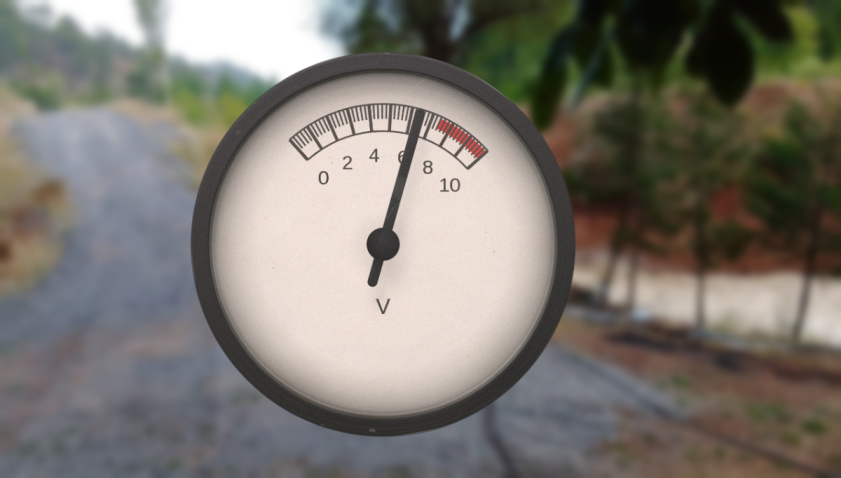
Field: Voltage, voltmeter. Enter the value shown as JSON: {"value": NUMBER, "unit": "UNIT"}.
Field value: {"value": 6.4, "unit": "V"}
